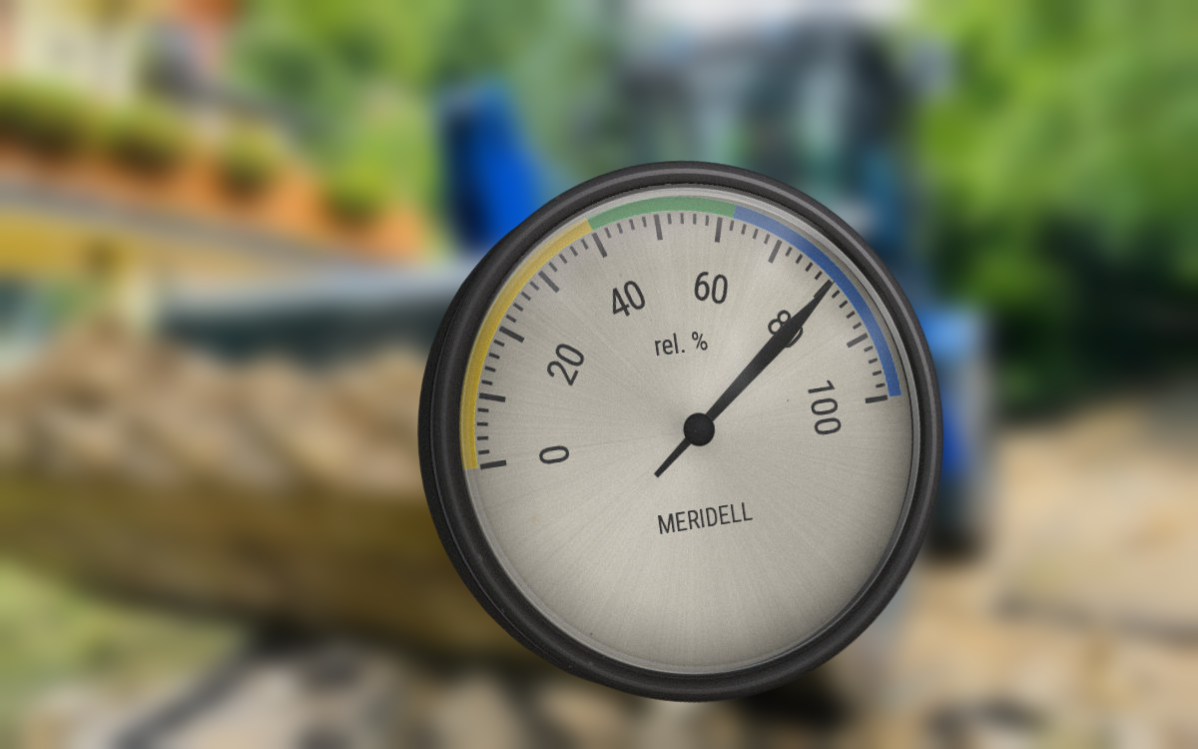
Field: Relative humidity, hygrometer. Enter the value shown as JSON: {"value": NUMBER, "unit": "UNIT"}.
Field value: {"value": 80, "unit": "%"}
